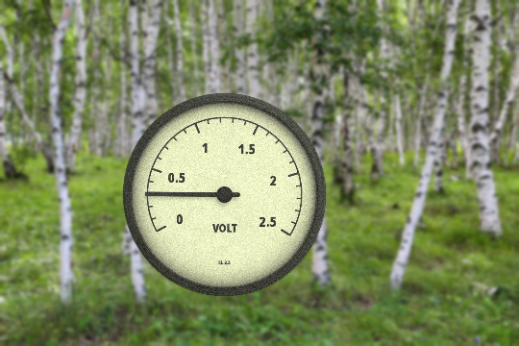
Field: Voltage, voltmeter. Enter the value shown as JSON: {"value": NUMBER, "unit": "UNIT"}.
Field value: {"value": 0.3, "unit": "V"}
